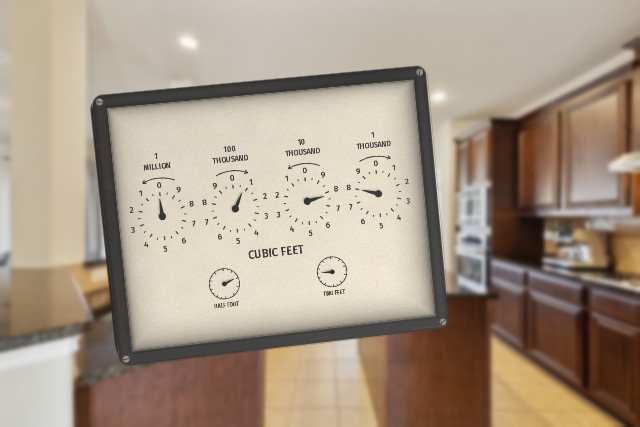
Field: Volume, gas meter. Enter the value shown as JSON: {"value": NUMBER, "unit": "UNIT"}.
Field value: {"value": 7800, "unit": "ft³"}
